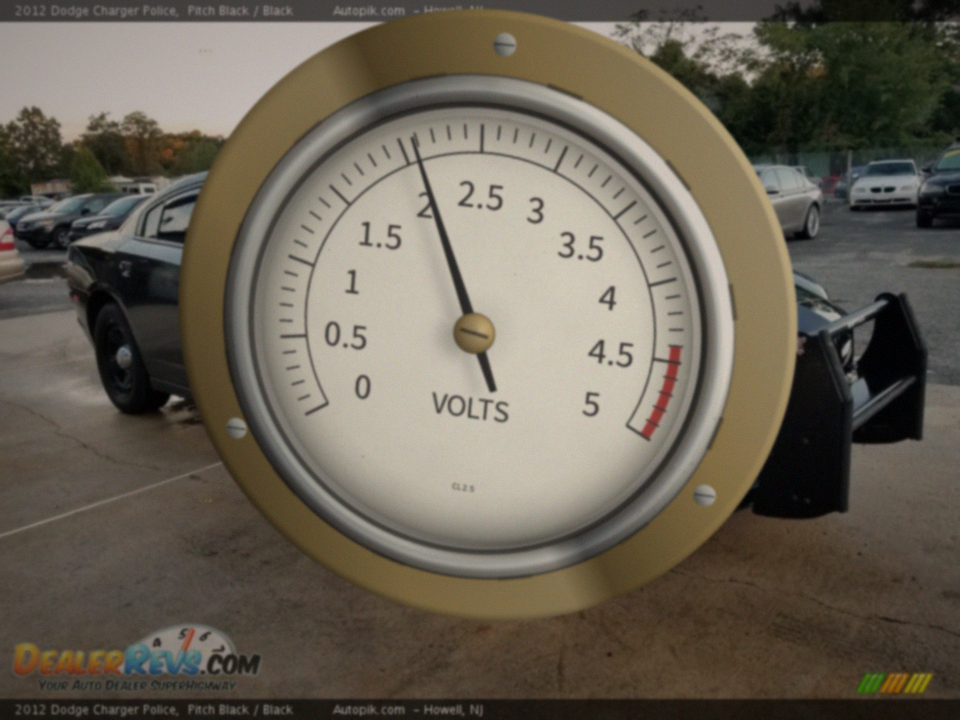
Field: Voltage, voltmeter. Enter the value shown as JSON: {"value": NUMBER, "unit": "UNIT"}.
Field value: {"value": 2.1, "unit": "V"}
